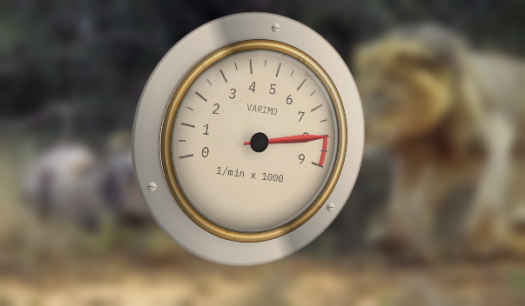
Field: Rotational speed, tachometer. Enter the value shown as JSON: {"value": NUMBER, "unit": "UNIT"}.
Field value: {"value": 8000, "unit": "rpm"}
